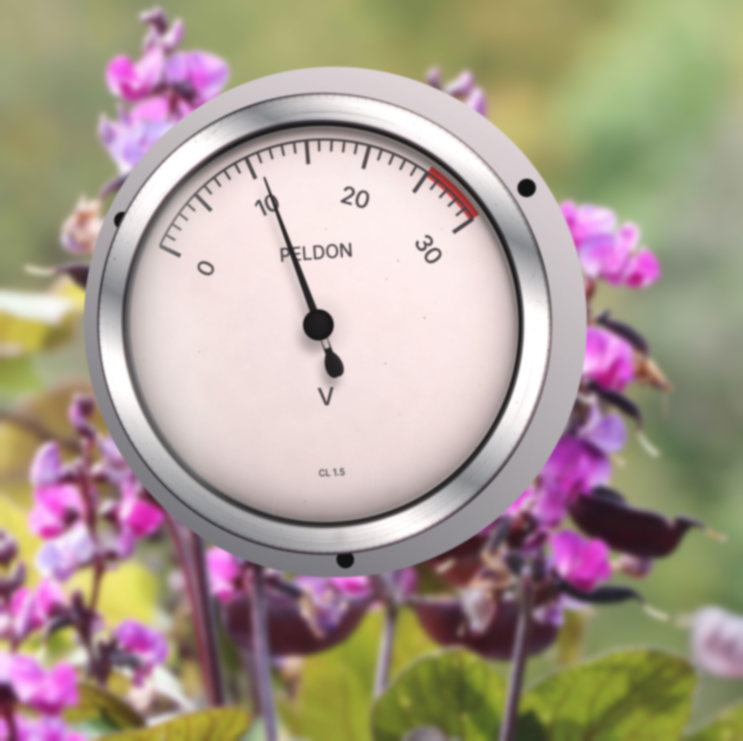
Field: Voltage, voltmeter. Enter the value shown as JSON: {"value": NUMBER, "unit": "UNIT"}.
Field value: {"value": 11, "unit": "V"}
